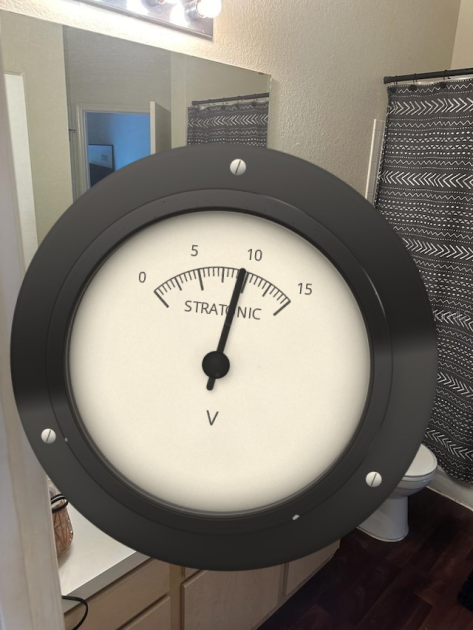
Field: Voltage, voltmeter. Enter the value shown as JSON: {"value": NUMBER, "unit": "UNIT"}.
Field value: {"value": 9.5, "unit": "V"}
